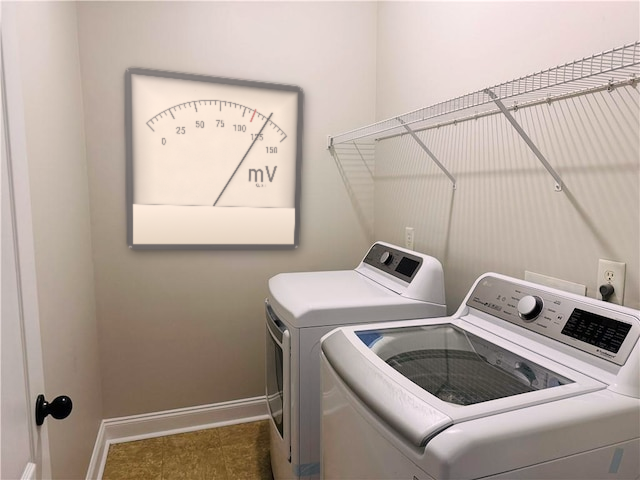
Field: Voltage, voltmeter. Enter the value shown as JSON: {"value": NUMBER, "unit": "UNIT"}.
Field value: {"value": 125, "unit": "mV"}
